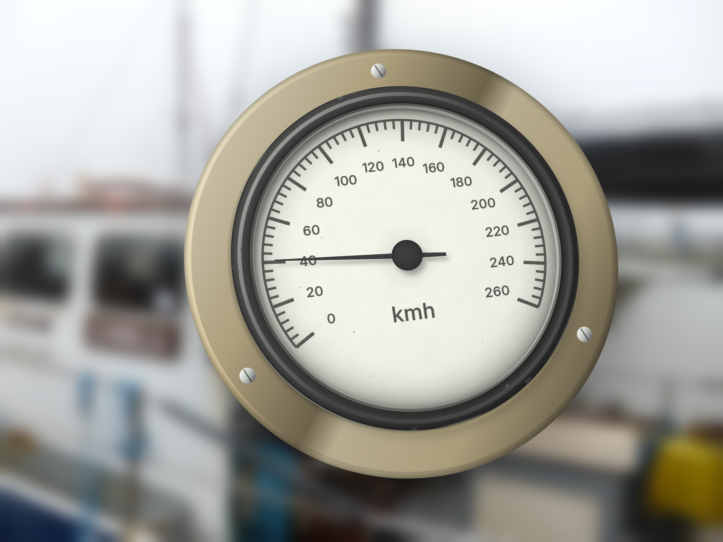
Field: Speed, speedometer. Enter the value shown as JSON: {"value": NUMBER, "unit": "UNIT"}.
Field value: {"value": 40, "unit": "km/h"}
